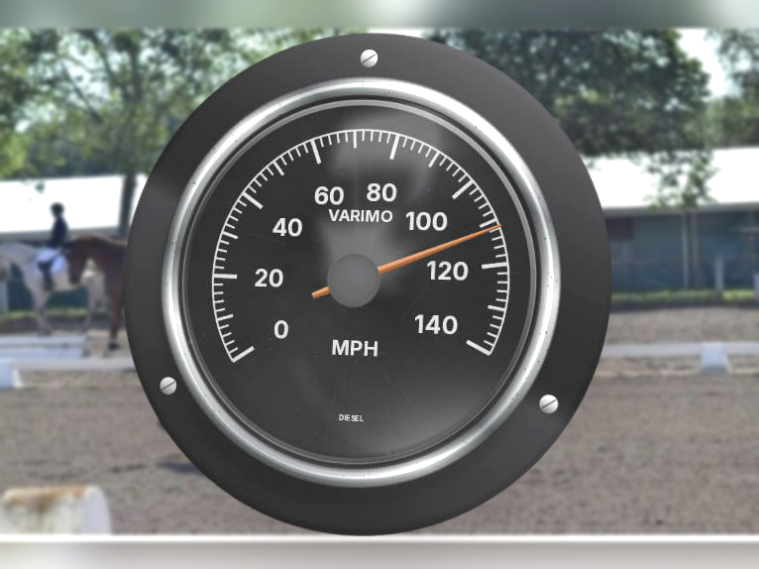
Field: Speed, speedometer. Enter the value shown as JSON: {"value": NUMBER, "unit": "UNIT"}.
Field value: {"value": 112, "unit": "mph"}
